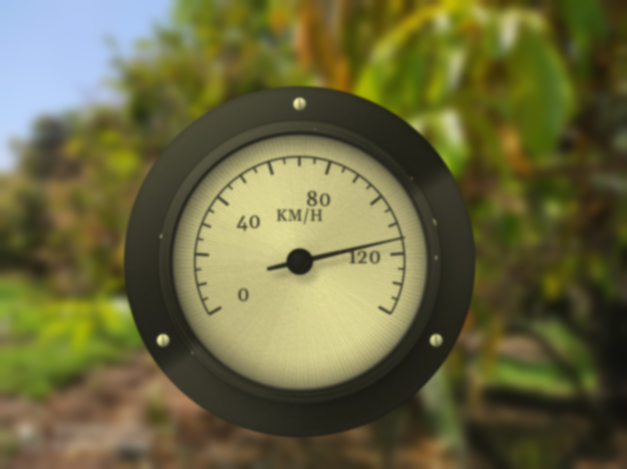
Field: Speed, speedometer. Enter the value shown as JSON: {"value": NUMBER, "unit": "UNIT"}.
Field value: {"value": 115, "unit": "km/h"}
